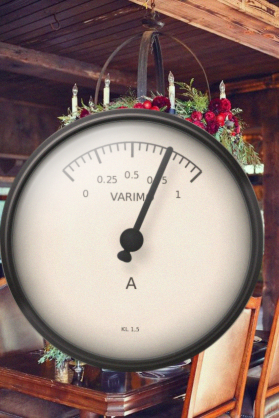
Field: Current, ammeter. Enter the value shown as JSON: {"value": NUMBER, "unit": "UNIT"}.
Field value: {"value": 0.75, "unit": "A"}
